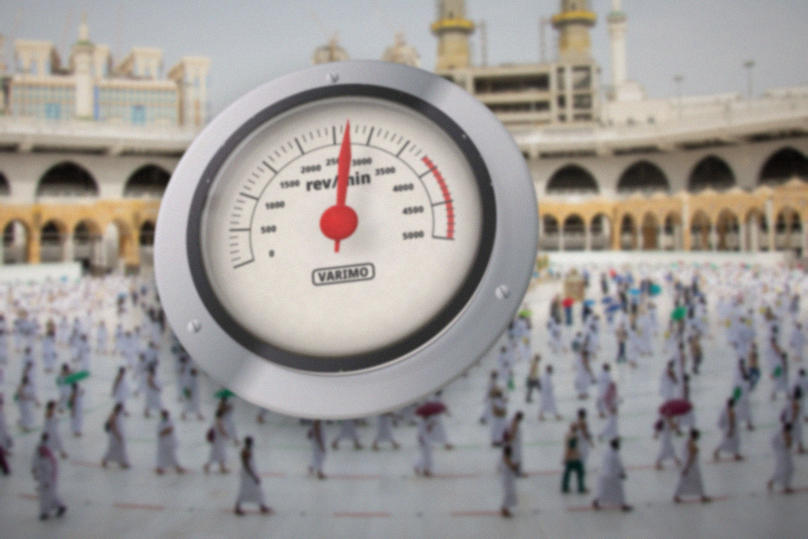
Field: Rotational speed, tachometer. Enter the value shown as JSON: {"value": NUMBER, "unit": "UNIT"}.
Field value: {"value": 2700, "unit": "rpm"}
